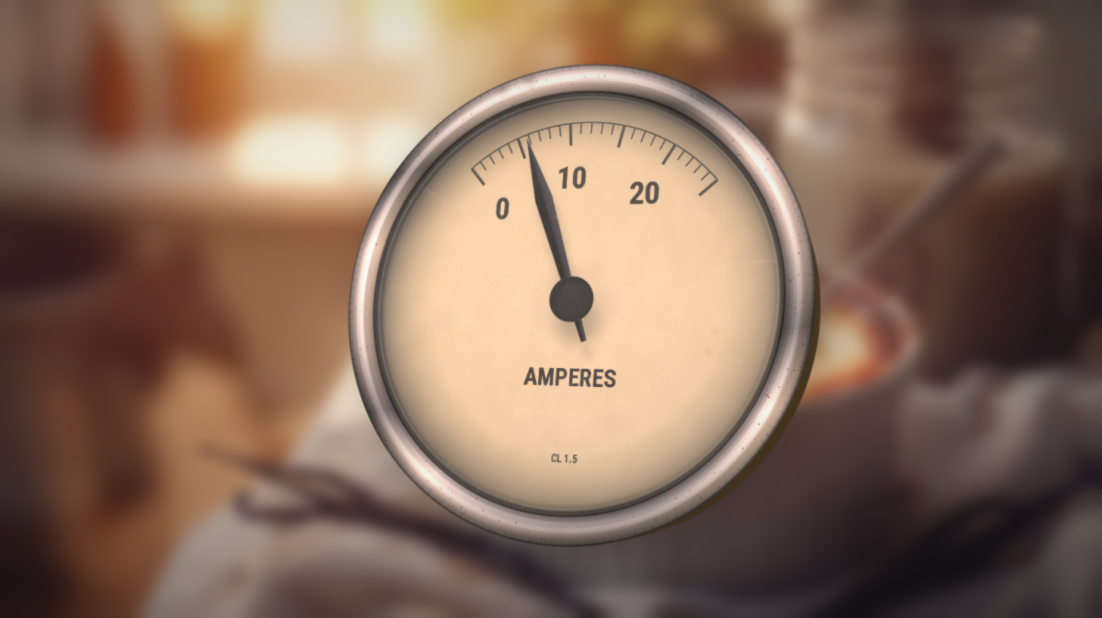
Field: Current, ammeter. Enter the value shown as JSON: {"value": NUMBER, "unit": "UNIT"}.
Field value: {"value": 6, "unit": "A"}
